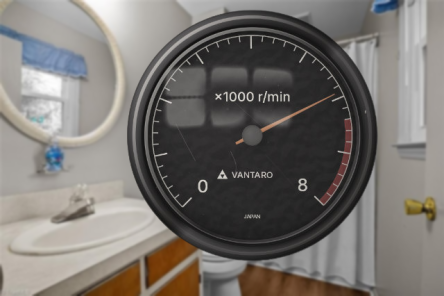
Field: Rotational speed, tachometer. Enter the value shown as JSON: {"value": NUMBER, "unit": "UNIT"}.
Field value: {"value": 5900, "unit": "rpm"}
